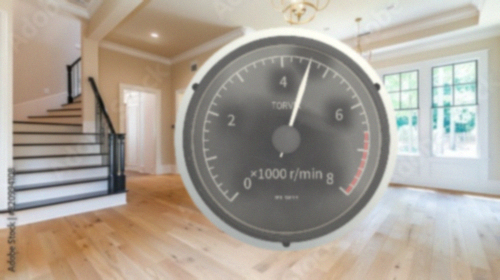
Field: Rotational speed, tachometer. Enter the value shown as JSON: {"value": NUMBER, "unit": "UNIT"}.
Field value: {"value": 4600, "unit": "rpm"}
